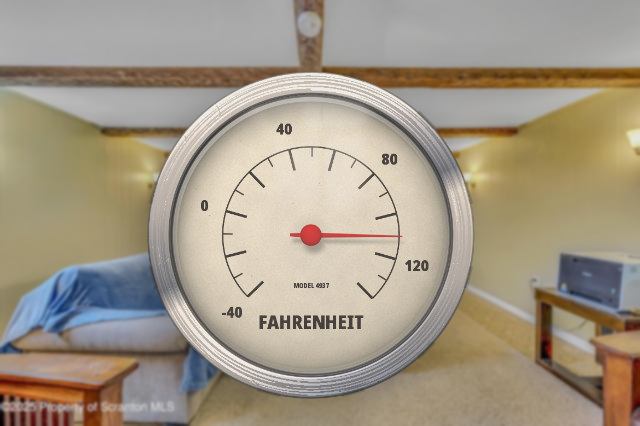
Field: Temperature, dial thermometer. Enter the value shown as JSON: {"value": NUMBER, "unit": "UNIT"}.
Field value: {"value": 110, "unit": "°F"}
